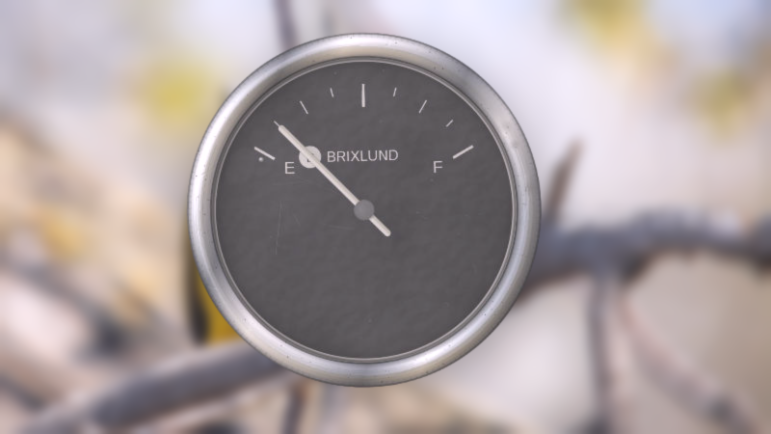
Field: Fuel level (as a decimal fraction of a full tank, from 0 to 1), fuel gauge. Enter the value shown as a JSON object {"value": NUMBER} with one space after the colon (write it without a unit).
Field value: {"value": 0.125}
